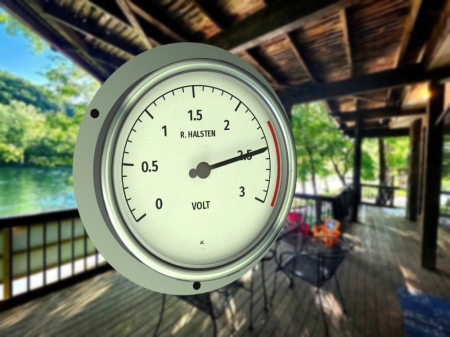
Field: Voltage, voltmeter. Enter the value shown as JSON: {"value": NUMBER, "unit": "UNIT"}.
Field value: {"value": 2.5, "unit": "V"}
